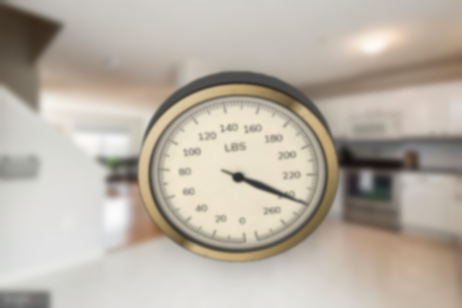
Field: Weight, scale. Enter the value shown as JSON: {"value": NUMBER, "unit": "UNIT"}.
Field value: {"value": 240, "unit": "lb"}
